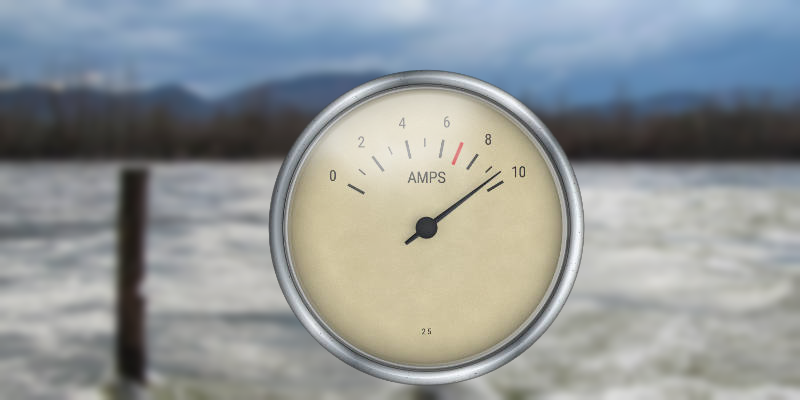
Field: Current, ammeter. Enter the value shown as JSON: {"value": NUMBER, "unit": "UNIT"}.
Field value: {"value": 9.5, "unit": "A"}
